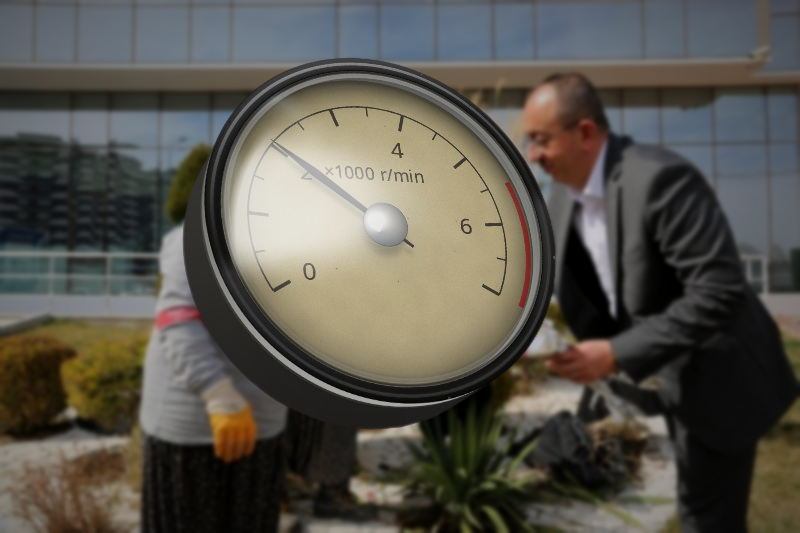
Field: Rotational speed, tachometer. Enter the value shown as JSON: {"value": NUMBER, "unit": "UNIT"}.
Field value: {"value": 2000, "unit": "rpm"}
